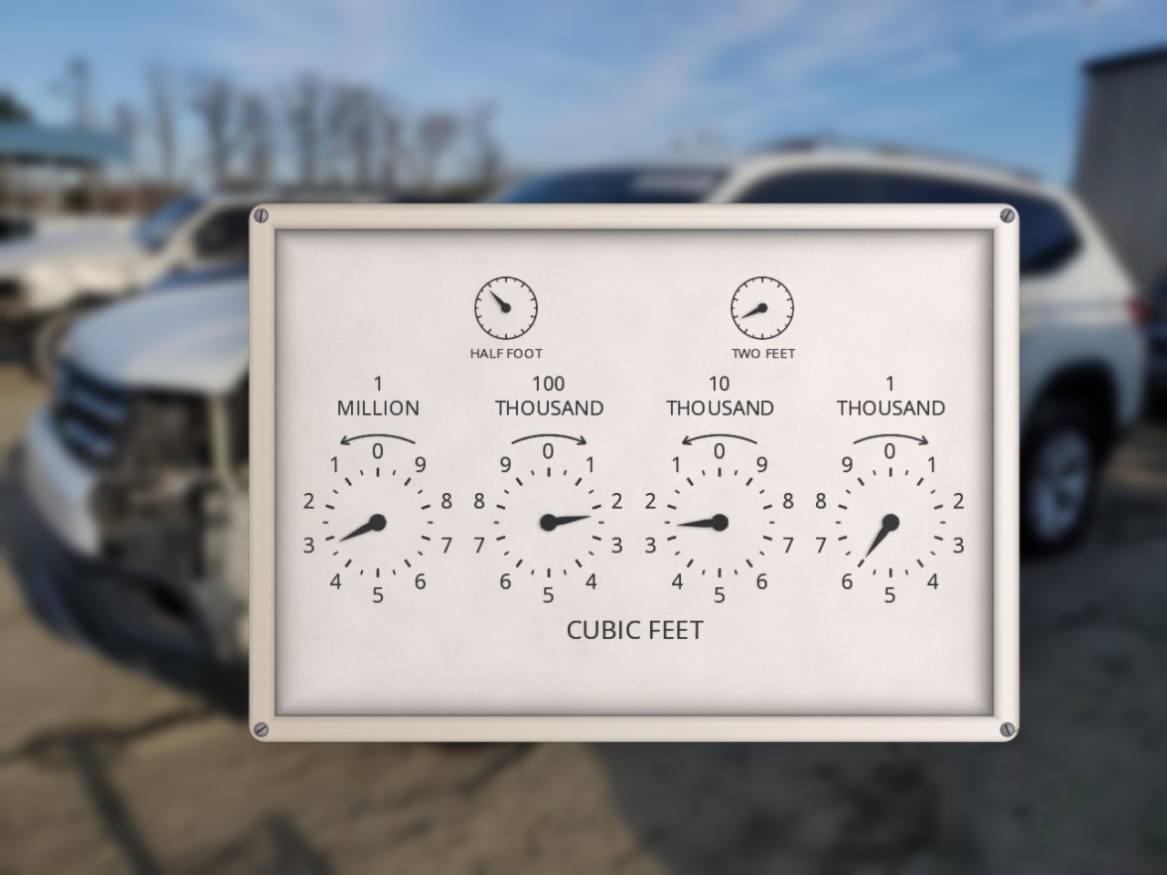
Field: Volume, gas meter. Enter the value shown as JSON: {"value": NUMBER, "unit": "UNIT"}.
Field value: {"value": 322600, "unit": "ft³"}
